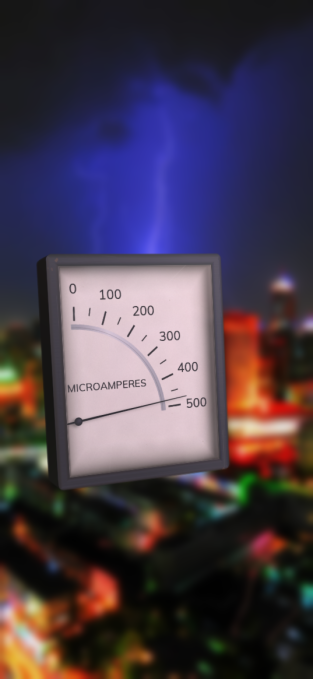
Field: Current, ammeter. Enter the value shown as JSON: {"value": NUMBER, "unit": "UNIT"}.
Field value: {"value": 475, "unit": "µA"}
